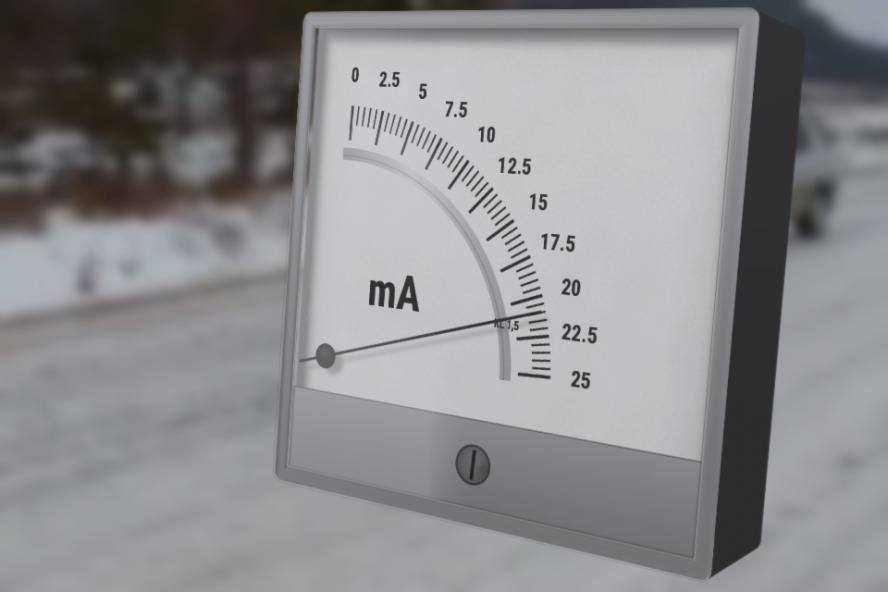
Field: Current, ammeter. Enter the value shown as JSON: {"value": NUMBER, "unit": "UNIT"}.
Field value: {"value": 21, "unit": "mA"}
